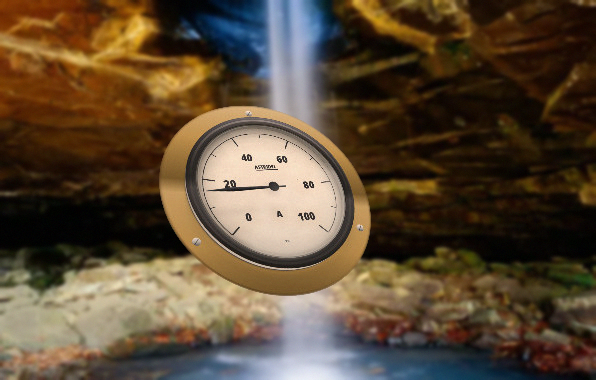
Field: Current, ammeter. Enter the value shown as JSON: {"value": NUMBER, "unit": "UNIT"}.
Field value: {"value": 15, "unit": "A"}
